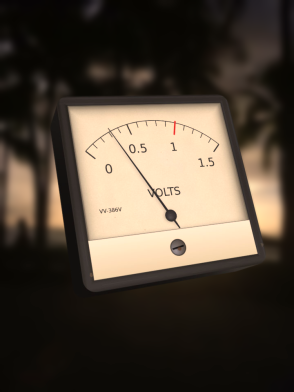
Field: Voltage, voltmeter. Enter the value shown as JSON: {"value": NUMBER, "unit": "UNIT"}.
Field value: {"value": 0.3, "unit": "V"}
